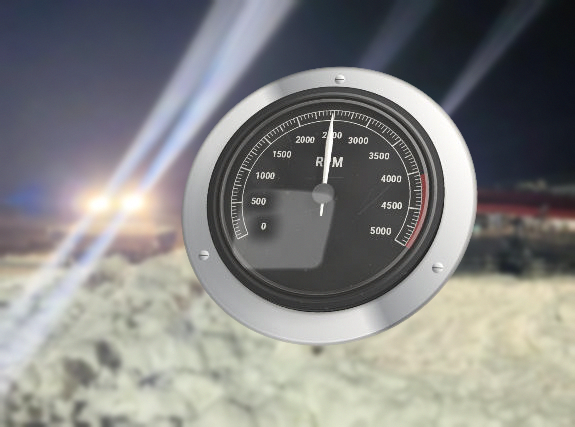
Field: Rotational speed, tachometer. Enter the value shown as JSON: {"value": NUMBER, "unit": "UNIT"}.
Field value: {"value": 2500, "unit": "rpm"}
